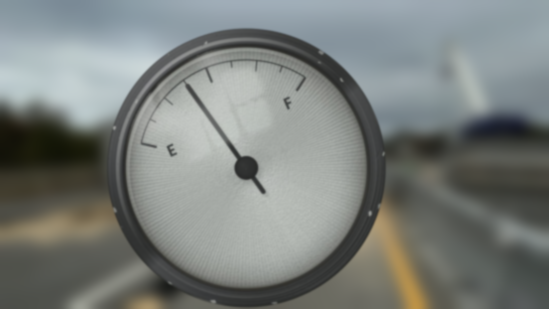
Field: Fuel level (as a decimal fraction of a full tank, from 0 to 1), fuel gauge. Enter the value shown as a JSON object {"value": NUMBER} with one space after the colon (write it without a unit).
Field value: {"value": 0.375}
